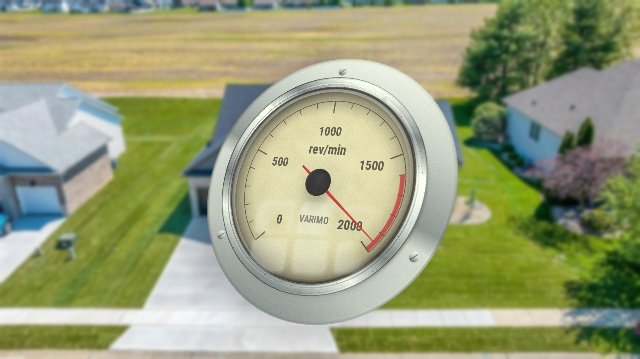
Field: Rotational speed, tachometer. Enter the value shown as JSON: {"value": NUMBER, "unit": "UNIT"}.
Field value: {"value": 1950, "unit": "rpm"}
